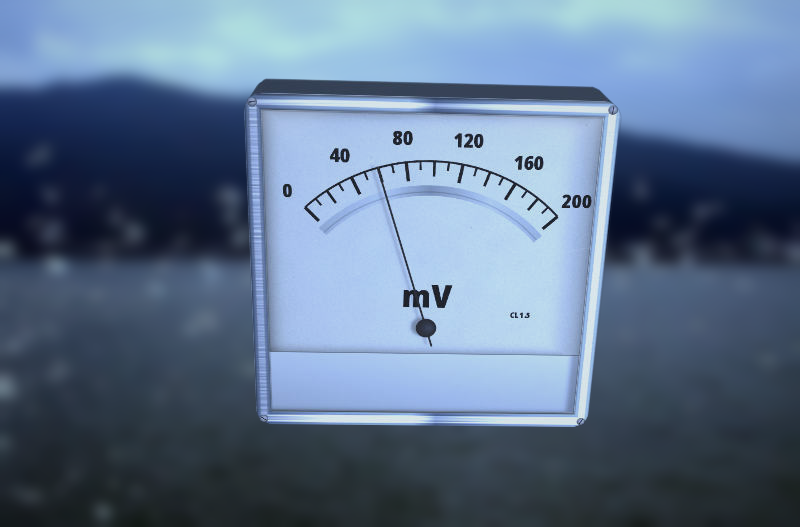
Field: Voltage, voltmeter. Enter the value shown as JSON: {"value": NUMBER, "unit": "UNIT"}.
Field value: {"value": 60, "unit": "mV"}
